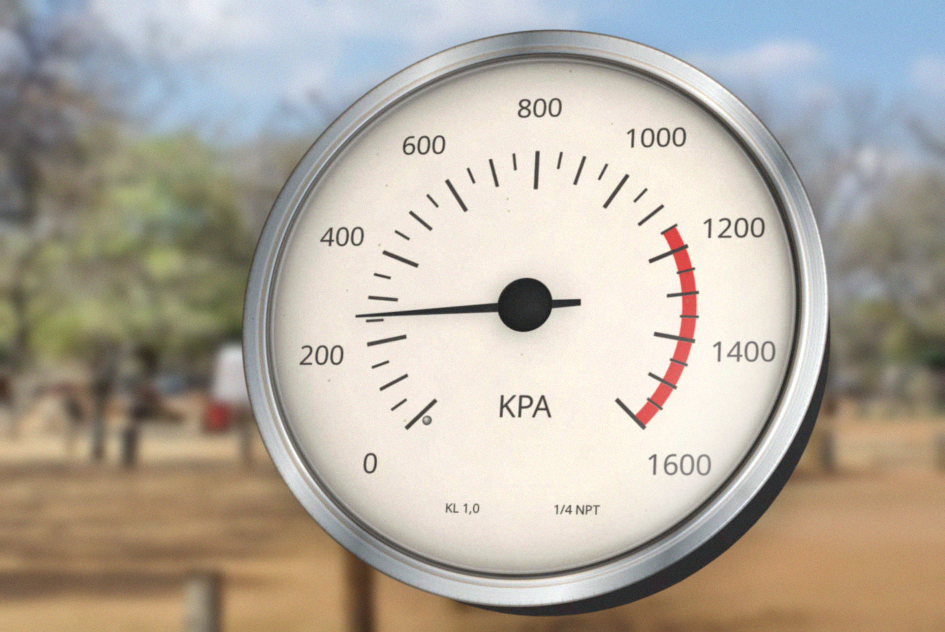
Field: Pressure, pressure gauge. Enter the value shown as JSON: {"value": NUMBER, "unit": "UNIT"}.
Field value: {"value": 250, "unit": "kPa"}
